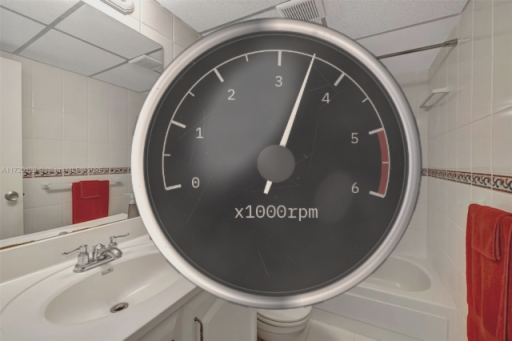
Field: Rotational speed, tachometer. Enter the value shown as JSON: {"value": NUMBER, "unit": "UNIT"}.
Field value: {"value": 3500, "unit": "rpm"}
